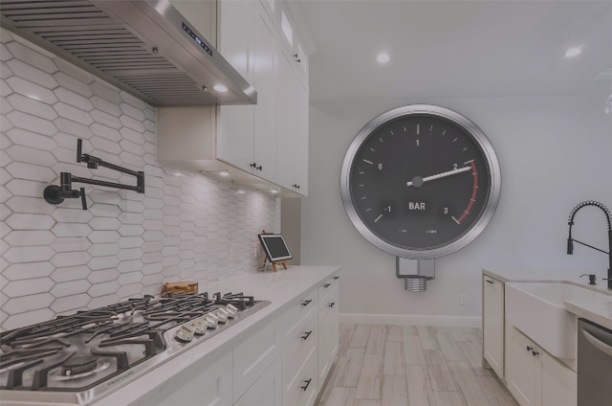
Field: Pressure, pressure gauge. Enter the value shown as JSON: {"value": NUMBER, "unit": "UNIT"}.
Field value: {"value": 2.1, "unit": "bar"}
